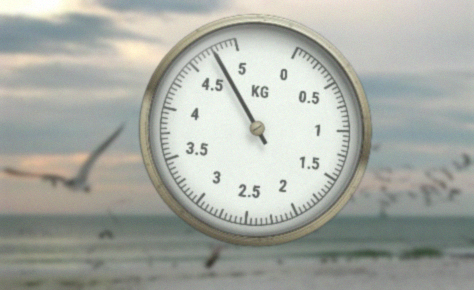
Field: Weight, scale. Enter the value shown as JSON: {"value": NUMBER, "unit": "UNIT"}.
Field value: {"value": 4.75, "unit": "kg"}
